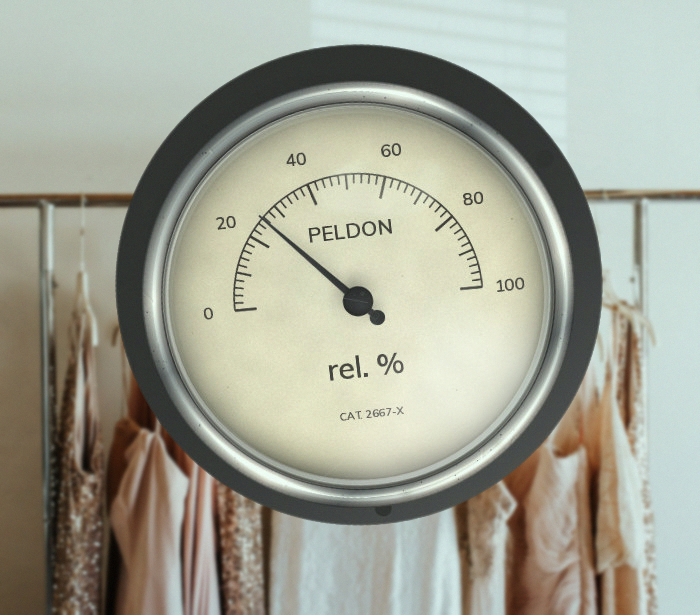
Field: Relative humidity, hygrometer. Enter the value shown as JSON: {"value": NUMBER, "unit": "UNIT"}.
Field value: {"value": 26, "unit": "%"}
